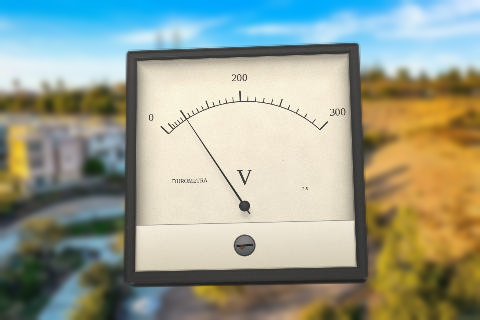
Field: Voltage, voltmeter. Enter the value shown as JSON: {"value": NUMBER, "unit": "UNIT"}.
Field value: {"value": 100, "unit": "V"}
